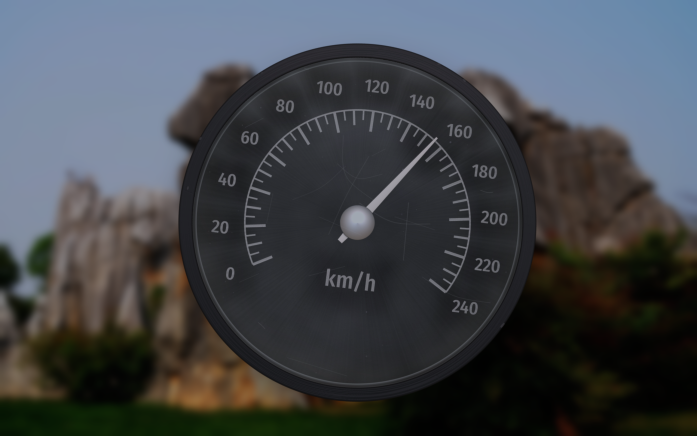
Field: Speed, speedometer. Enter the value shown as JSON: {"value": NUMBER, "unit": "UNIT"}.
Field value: {"value": 155, "unit": "km/h"}
